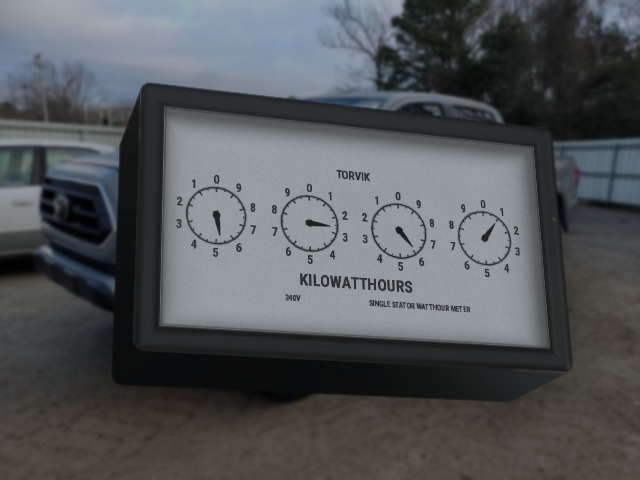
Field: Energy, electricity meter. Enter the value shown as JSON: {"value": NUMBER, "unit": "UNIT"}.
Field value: {"value": 5261, "unit": "kWh"}
